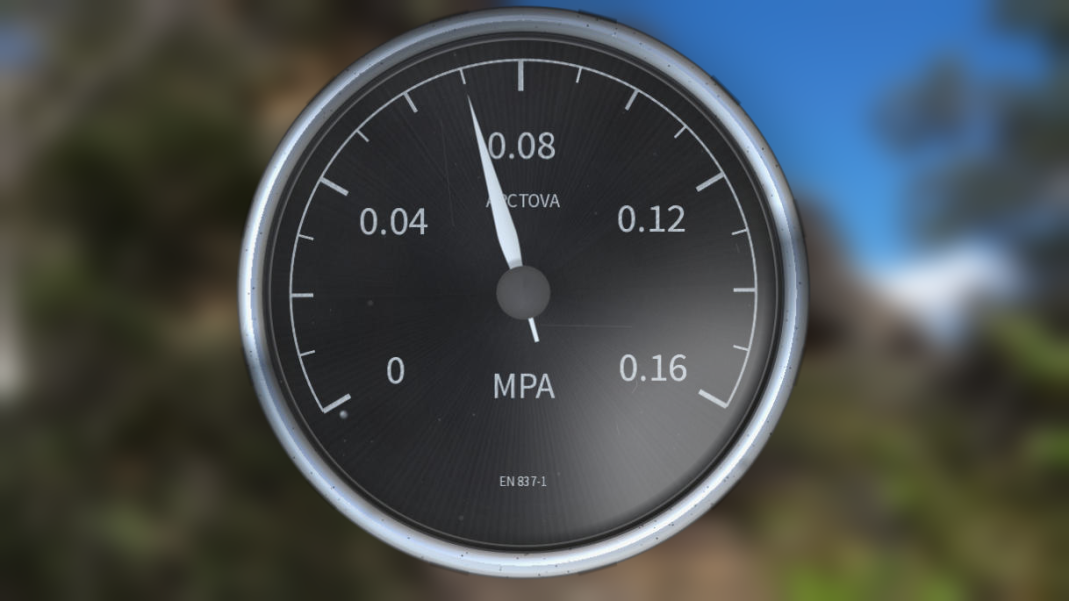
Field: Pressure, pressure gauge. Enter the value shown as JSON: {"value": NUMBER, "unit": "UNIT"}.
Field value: {"value": 0.07, "unit": "MPa"}
